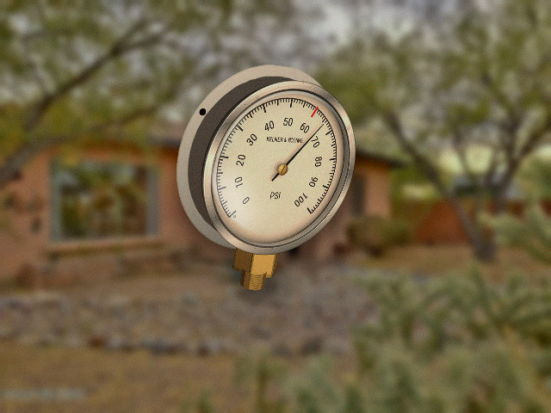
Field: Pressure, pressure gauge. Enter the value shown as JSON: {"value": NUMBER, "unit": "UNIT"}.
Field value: {"value": 65, "unit": "psi"}
